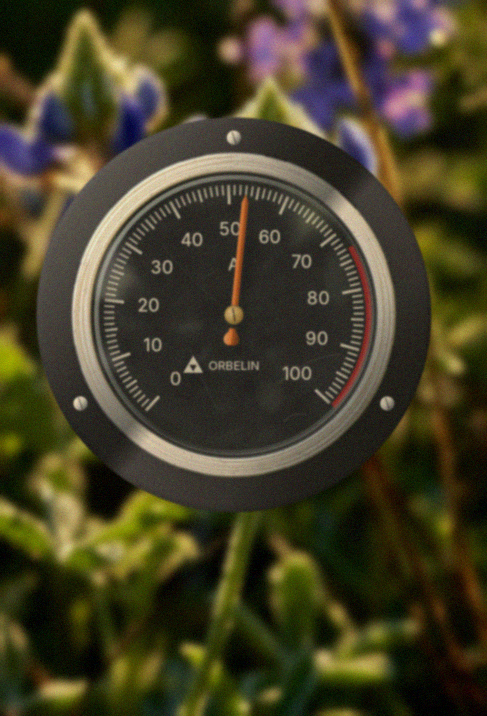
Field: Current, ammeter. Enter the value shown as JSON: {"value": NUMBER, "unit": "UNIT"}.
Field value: {"value": 53, "unit": "A"}
